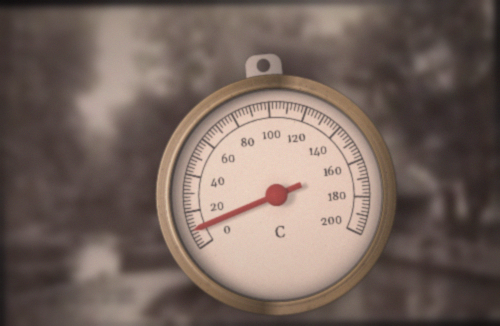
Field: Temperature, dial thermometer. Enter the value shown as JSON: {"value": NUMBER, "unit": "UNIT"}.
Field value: {"value": 10, "unit": "°C"}
